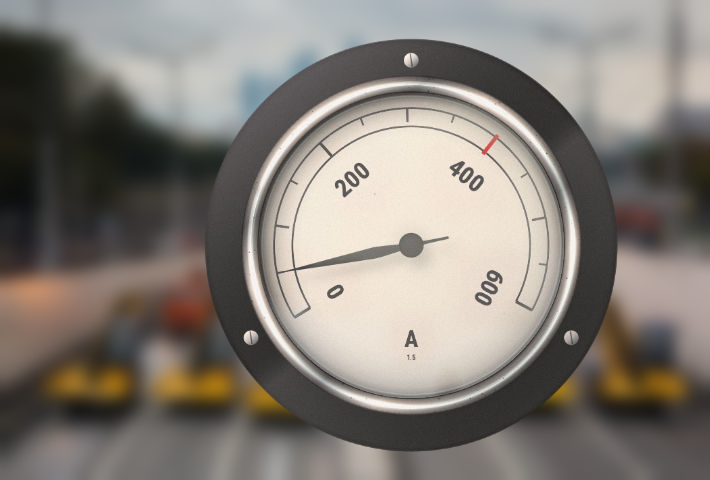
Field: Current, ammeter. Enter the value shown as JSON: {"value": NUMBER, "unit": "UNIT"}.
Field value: {"value": 50, "unit": "A"}
